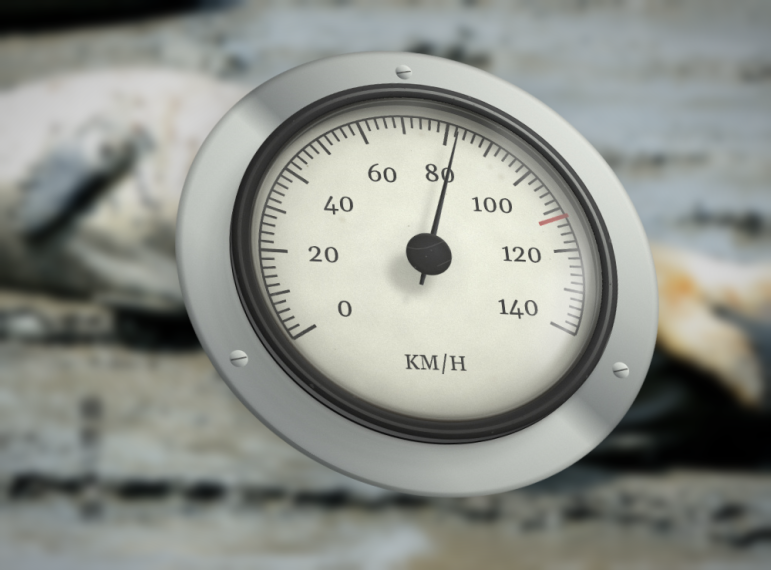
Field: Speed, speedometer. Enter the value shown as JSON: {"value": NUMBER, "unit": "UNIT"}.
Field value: {"value": 82, "unit": "km/h"}
